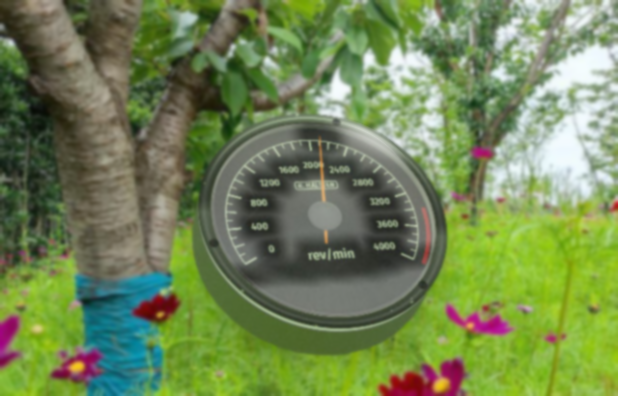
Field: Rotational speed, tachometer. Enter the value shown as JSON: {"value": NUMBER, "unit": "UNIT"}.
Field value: {"value": 2100, "unit": "rpm"}
